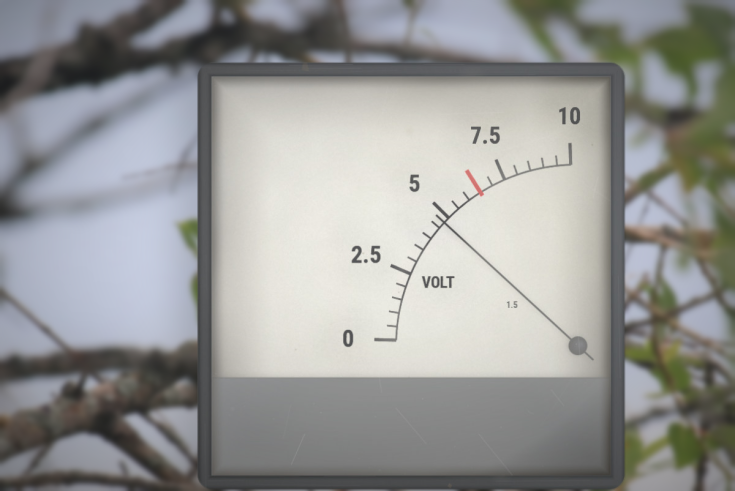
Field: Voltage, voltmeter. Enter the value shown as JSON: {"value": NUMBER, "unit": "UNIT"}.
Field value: {"value": 4.75, "unit": "V"}
